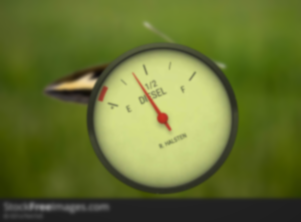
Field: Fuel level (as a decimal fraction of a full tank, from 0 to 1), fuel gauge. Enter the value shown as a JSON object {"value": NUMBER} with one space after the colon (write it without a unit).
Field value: {"value": 0.375}
